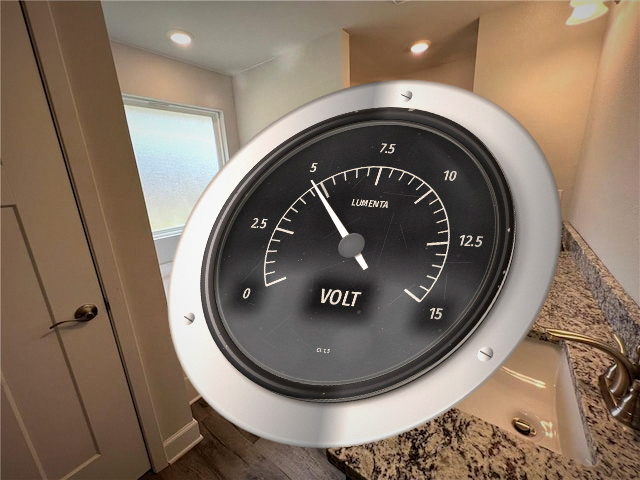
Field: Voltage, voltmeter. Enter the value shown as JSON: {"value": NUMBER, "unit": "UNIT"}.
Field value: {"value": 4.75, "unit": "V"}
